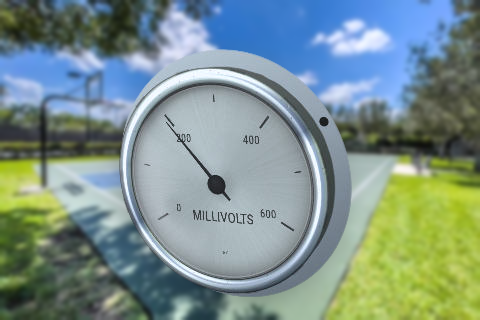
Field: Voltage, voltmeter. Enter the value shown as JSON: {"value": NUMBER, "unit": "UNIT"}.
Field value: {"value": 200, "unit": "mV"}
